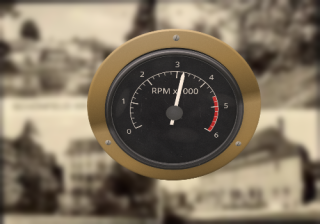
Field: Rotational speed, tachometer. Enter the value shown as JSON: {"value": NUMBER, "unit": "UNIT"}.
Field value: {"value": 3200, "unit": "rpm"}
